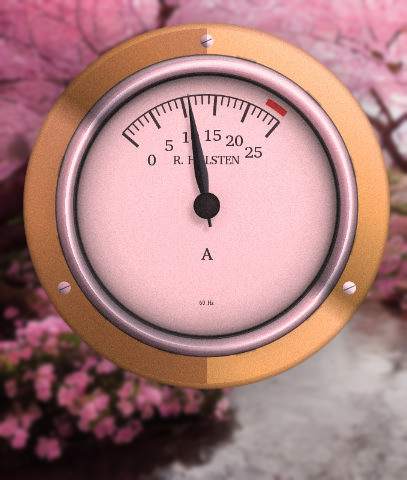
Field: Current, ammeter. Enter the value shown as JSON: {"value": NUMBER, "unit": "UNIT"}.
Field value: {"value": 11, "unit": "A"}
